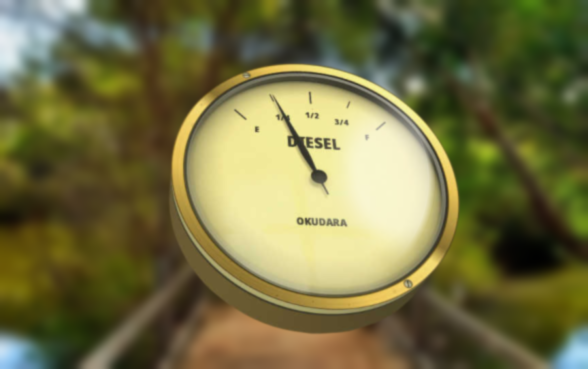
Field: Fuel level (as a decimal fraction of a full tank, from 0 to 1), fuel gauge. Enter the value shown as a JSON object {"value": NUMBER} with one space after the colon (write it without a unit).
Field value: {"value": 0.25}
